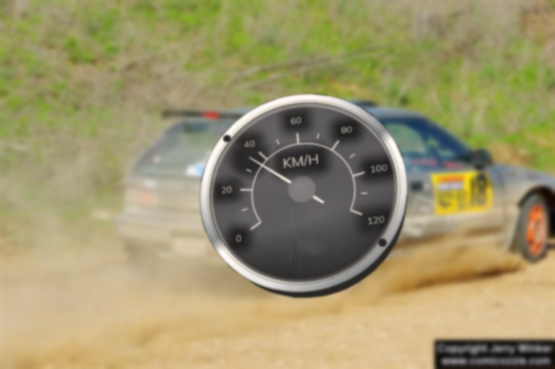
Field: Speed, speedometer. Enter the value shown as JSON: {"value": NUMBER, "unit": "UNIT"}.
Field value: {"value": 35, "unit": "km/h"}
